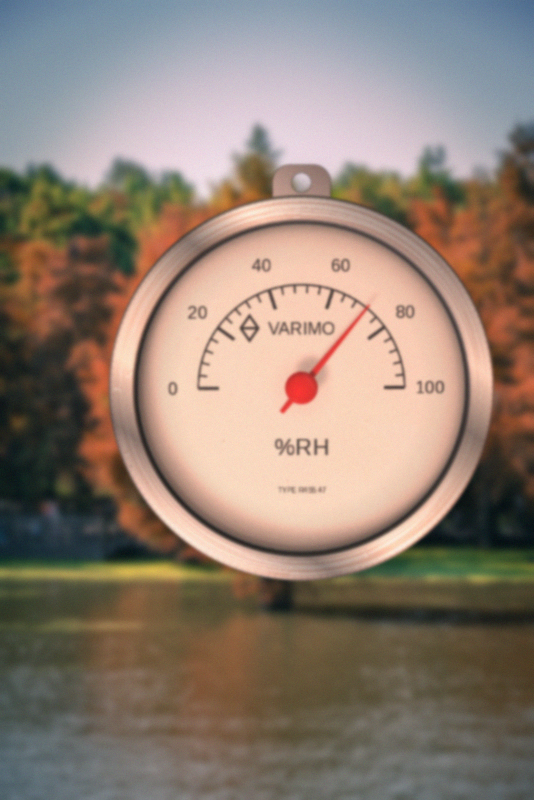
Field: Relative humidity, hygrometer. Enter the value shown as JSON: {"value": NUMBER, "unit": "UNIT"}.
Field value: {"value": 72, "unit": "%"}
